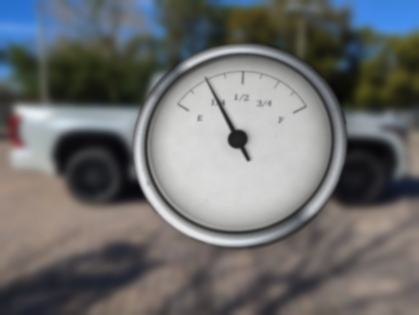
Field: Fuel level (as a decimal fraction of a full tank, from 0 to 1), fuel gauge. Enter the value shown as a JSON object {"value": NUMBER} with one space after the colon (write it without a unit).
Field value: {"value": 0.25}
